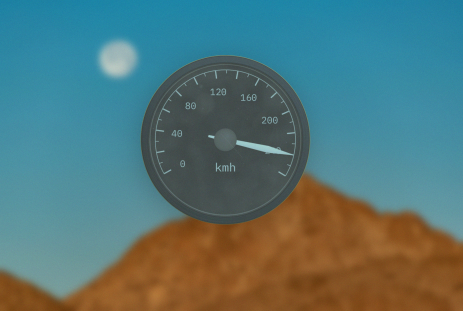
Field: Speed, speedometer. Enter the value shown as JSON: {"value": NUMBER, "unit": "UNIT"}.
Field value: {"value": 240, "unit": "km/h"}
